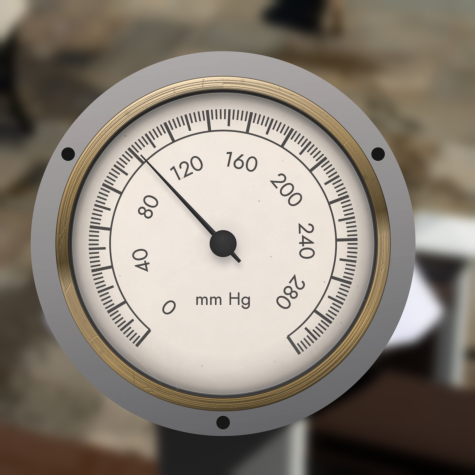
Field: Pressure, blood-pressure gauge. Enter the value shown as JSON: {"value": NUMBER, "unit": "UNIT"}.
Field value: {"value": 102, "unit": "mmHg"}
